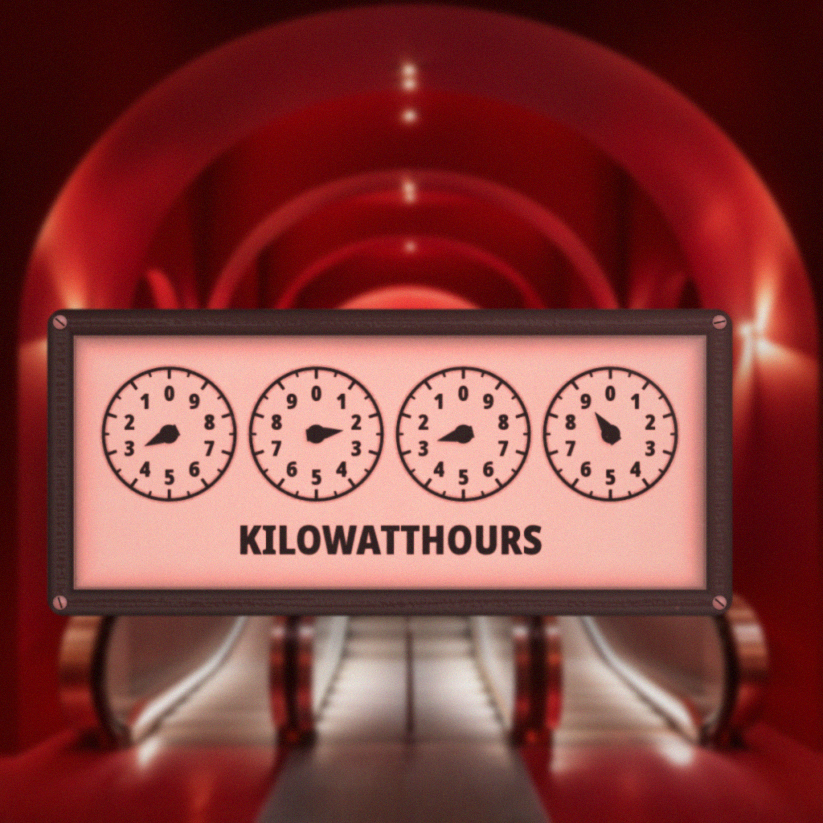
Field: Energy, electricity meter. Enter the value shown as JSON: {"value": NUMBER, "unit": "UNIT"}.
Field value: {"value": 3229, "unit": "kWh"}
